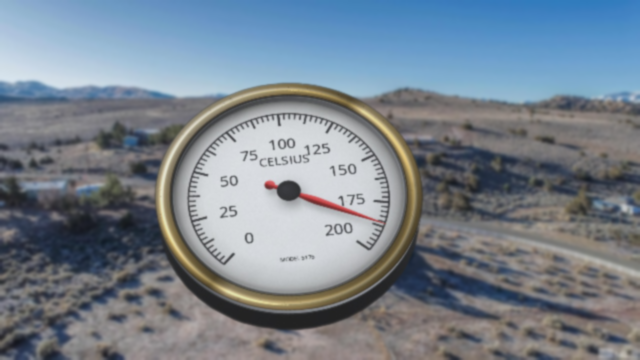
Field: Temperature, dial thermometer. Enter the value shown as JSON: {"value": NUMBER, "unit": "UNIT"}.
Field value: {"value": 187.5, "unit": "°C"}
